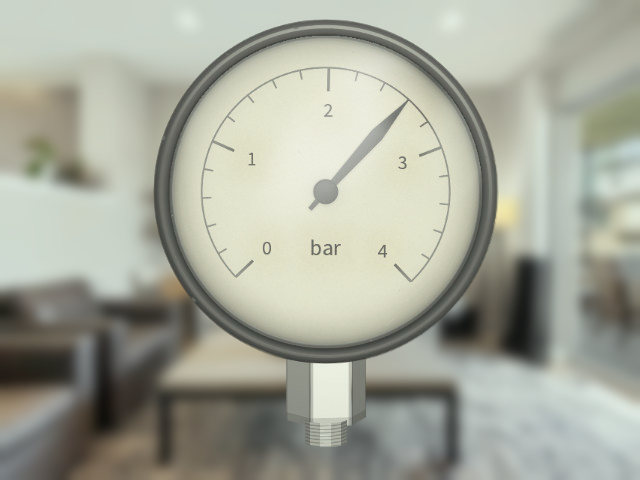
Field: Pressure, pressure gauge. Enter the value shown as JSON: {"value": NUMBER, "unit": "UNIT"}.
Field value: {"value": 2.6, "unit": "bar"}
